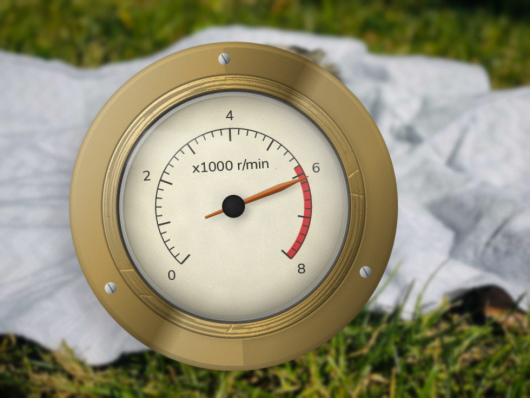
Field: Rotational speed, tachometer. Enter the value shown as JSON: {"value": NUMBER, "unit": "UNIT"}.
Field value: {"value": 6100, "unit": "rpm"}
